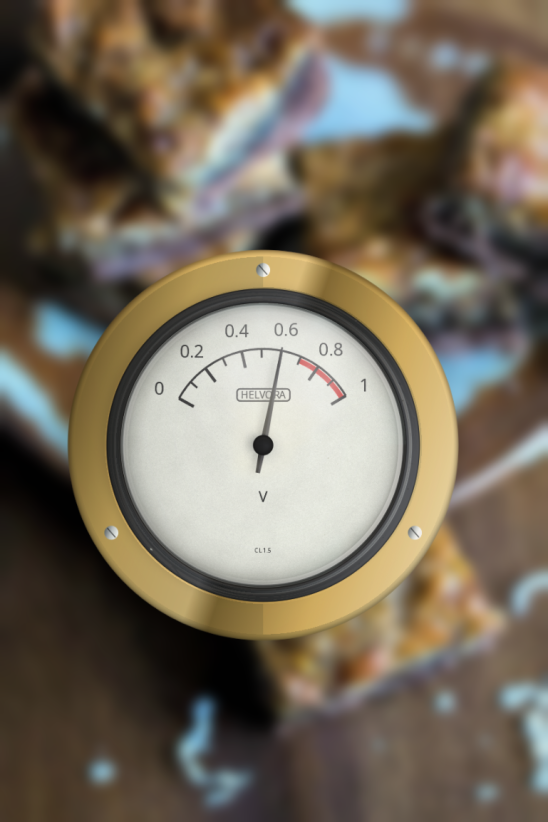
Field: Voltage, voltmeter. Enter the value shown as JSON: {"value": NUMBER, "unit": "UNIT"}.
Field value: {"value": 0.6, "unit": "V"}
